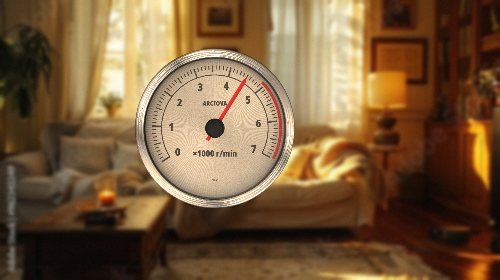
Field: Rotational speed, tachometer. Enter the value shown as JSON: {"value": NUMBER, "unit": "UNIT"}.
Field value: {"value": 4500, "unit": "rpm"}
